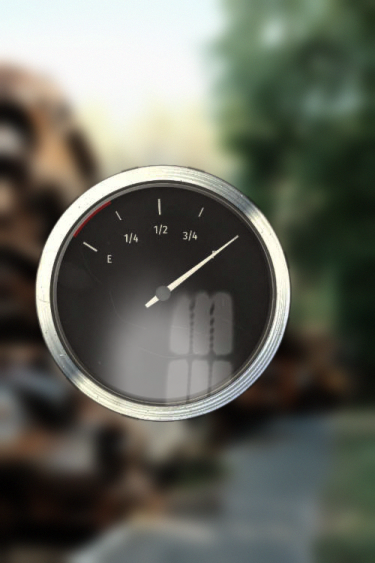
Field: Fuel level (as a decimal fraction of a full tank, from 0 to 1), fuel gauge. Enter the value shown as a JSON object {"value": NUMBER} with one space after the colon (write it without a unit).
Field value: {"value": 1}
